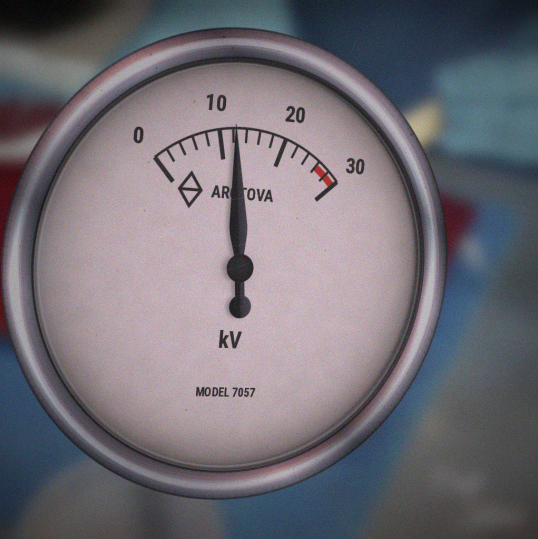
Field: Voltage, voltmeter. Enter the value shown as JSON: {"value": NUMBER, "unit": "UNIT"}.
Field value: {"value": 12, "unit": "kV"}
